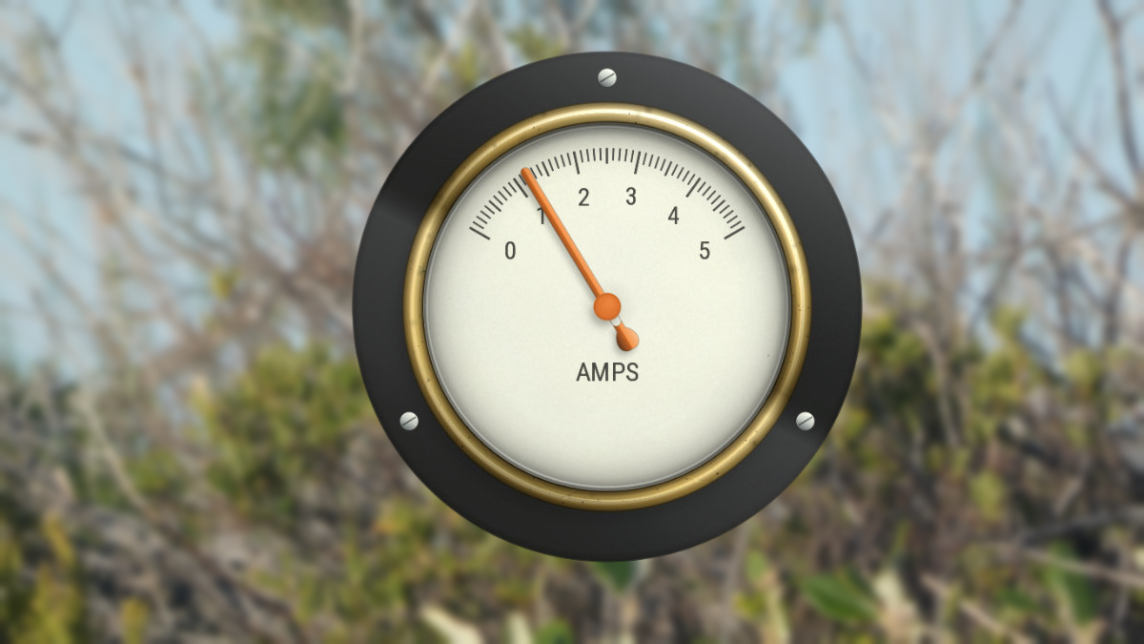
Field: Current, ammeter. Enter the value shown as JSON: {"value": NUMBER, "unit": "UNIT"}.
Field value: {"value": 1.2, "unit": "A"}
